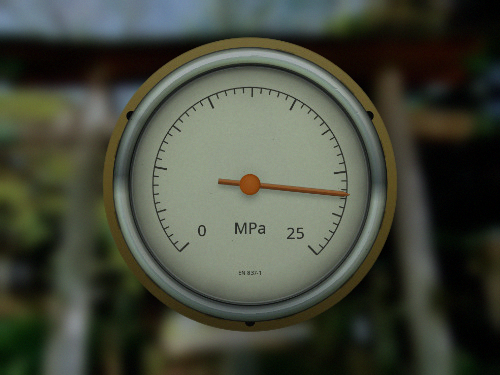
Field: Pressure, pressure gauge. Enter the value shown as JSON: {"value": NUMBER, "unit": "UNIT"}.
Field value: {"value": 21.25, "unit": "MPa"}
